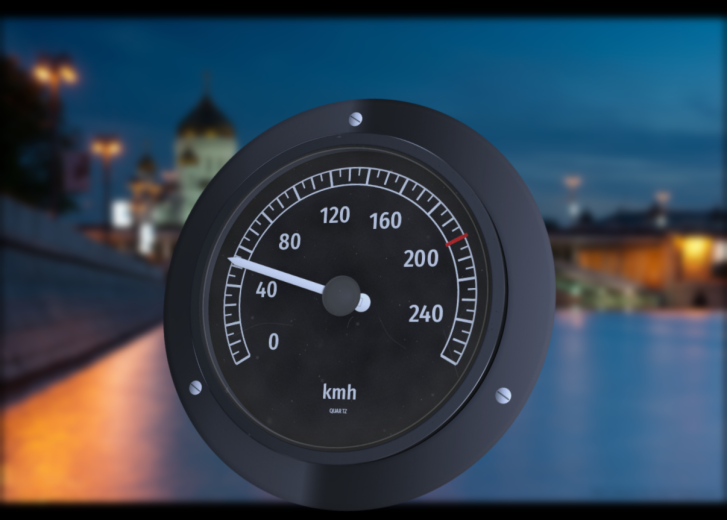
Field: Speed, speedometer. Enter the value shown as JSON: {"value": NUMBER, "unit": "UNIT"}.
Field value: {"value": 52.5, "unit": "km/h"}
